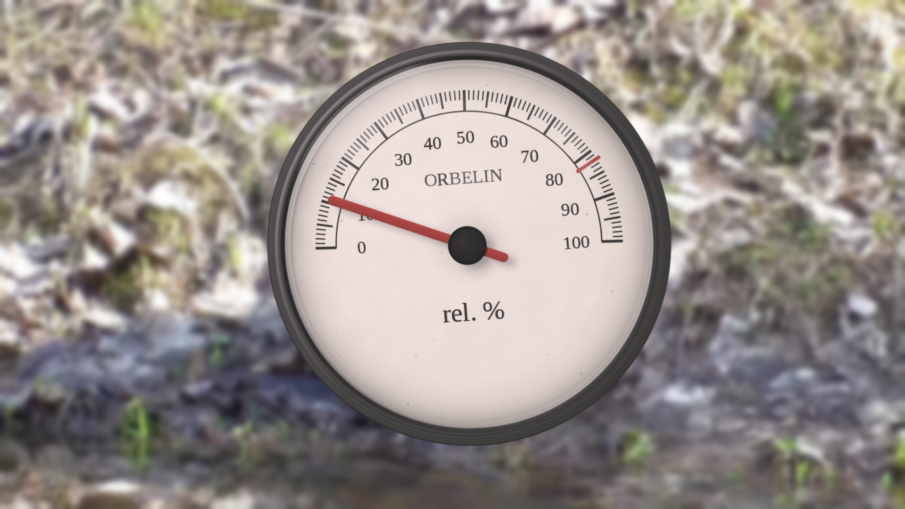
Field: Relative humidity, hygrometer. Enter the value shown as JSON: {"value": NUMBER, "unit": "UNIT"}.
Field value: {"value": 11, "unit": "%"}
